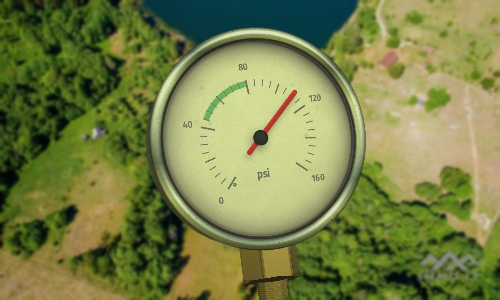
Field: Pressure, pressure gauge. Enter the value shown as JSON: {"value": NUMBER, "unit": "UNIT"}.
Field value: {"value": 110, "unit": "psi"}
